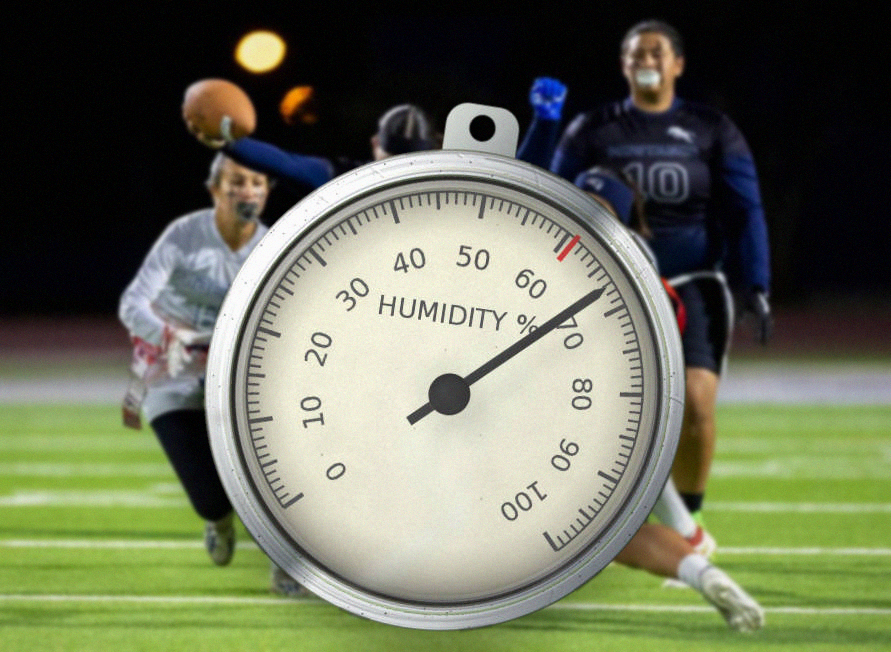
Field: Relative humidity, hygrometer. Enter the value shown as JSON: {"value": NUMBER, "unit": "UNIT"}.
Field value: {"value": 67, "unit": "%"}
